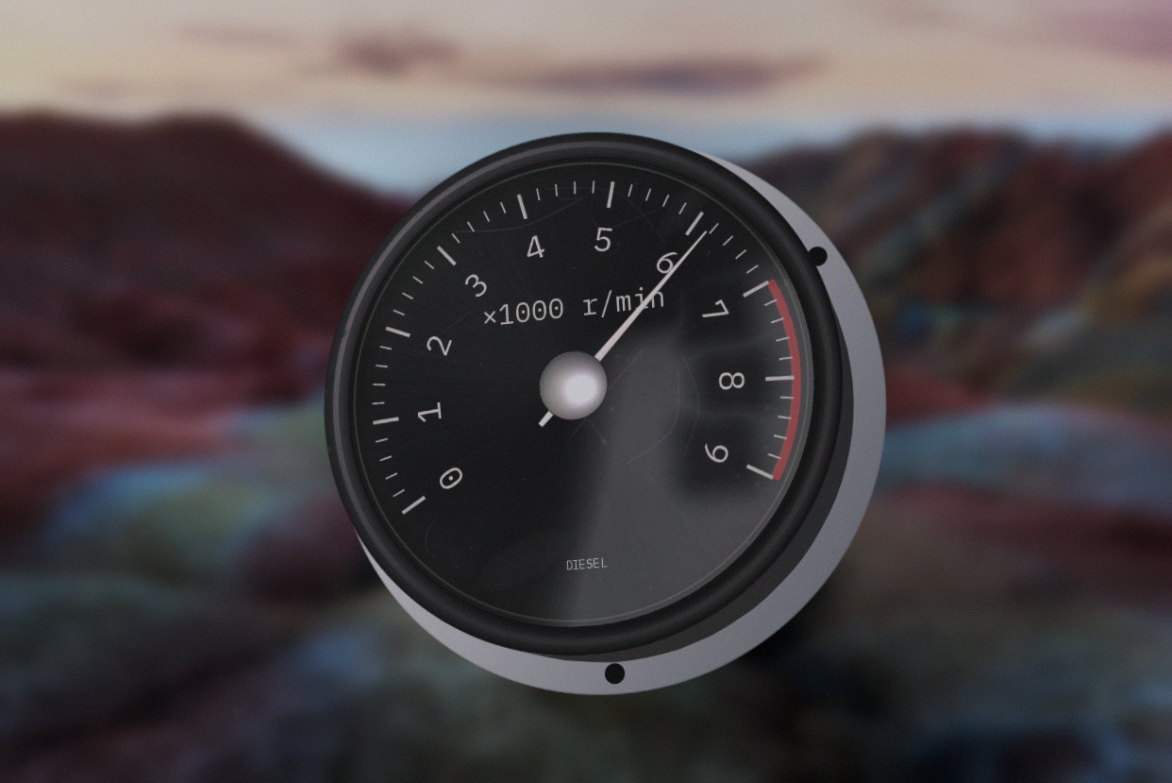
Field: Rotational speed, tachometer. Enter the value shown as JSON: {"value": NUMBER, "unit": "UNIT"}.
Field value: {"value": 6200, "unit": "rpm"}
